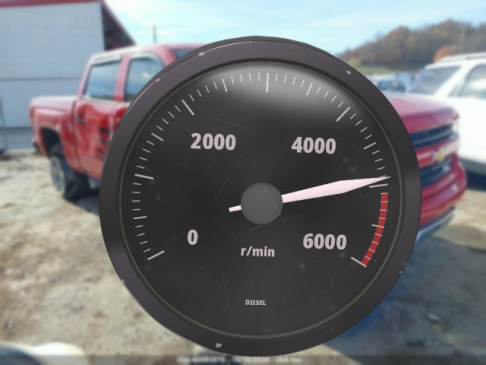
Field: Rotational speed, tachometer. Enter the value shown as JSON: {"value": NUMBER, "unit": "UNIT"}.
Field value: {"value": 4900, "unit": "rpm"}
